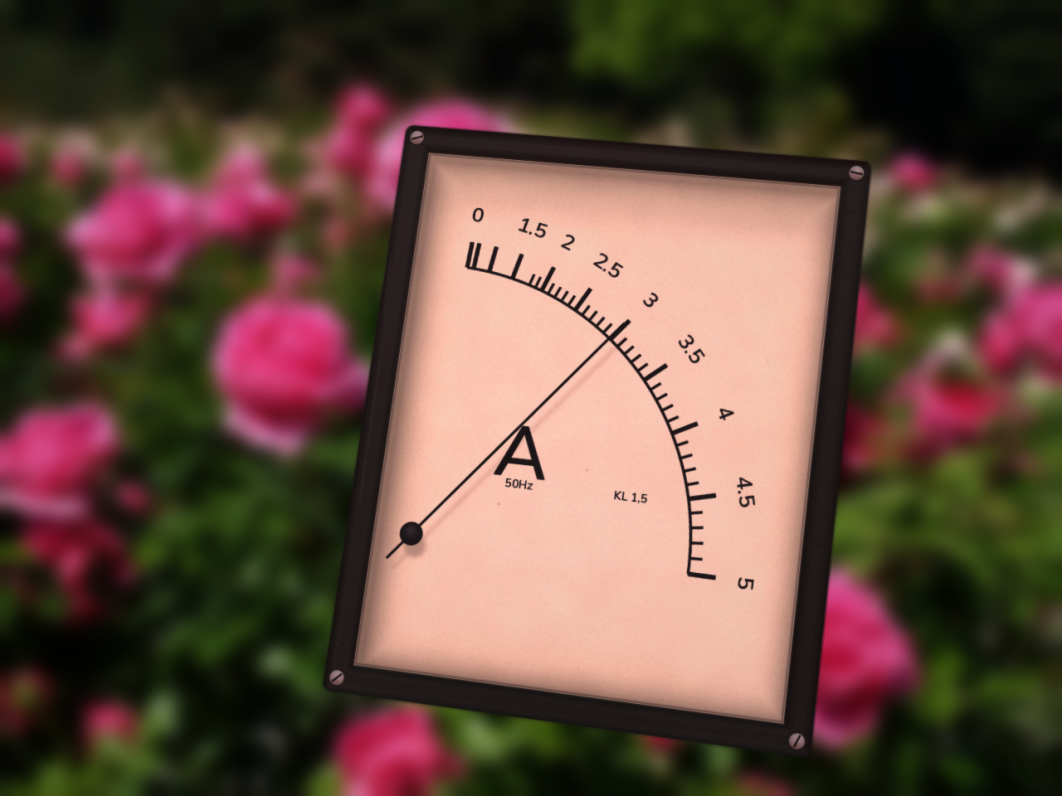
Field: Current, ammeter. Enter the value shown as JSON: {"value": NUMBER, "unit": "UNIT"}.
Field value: {"value": 3, "unit": "A"}
